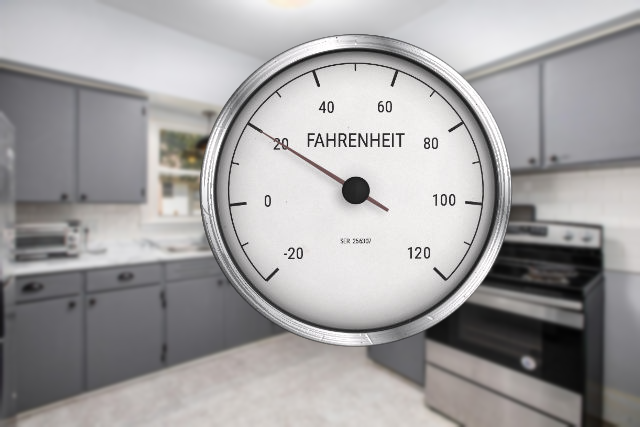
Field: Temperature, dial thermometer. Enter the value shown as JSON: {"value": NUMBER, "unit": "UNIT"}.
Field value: {"value": 20, "unit": "°F"}
